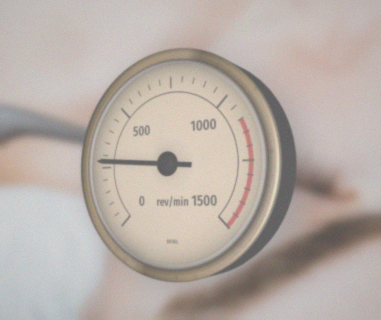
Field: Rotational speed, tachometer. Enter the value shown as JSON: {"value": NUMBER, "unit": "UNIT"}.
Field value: {"value": 275, "unit": "rpm"}
